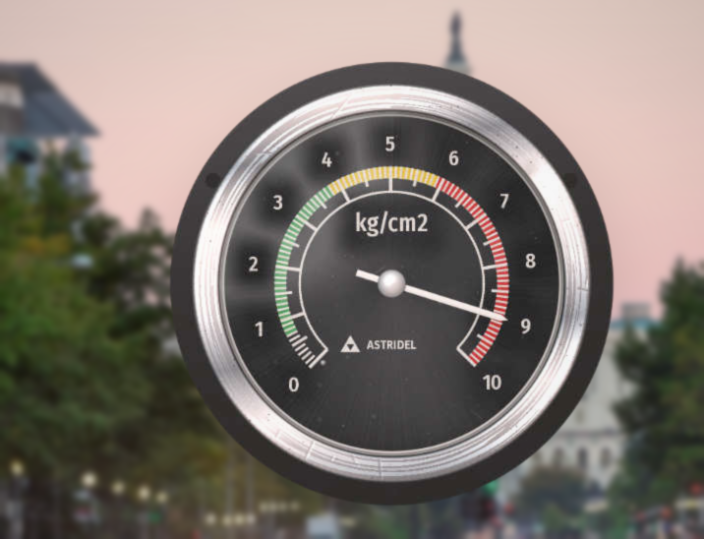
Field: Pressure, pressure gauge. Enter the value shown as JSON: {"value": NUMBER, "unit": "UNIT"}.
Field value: {"value": 9, "unit": "kg/cm²"}
